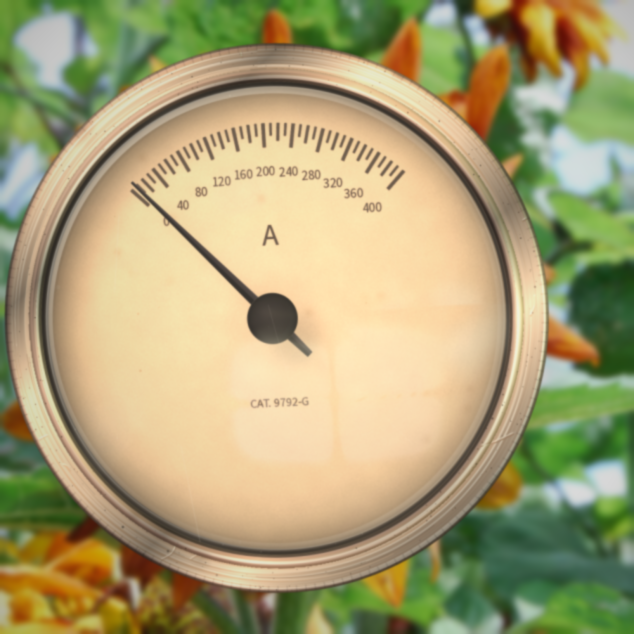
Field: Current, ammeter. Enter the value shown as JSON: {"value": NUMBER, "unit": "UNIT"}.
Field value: {"value": 10, "unit": "A"}
